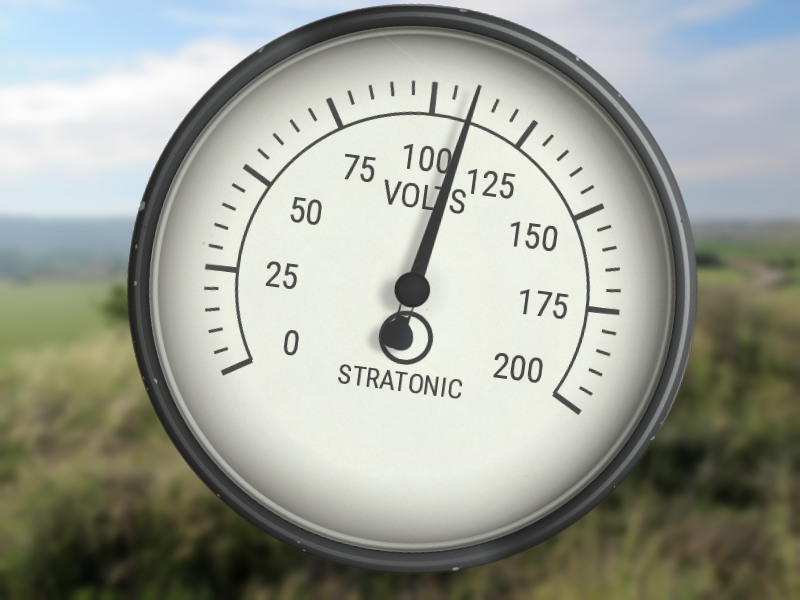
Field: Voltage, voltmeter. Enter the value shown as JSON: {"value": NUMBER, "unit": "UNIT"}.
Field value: {"value": 110, "unit": "V"}
